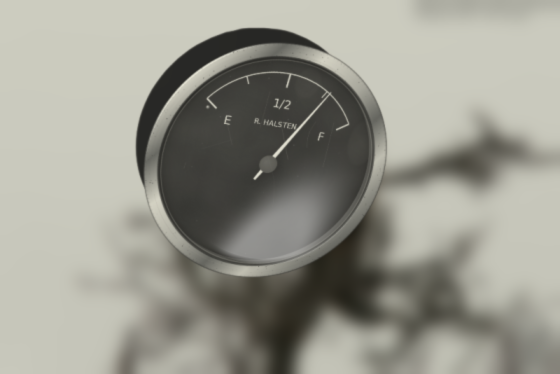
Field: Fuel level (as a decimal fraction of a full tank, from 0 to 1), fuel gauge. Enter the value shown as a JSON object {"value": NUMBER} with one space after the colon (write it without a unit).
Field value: {"value": 0.75}
